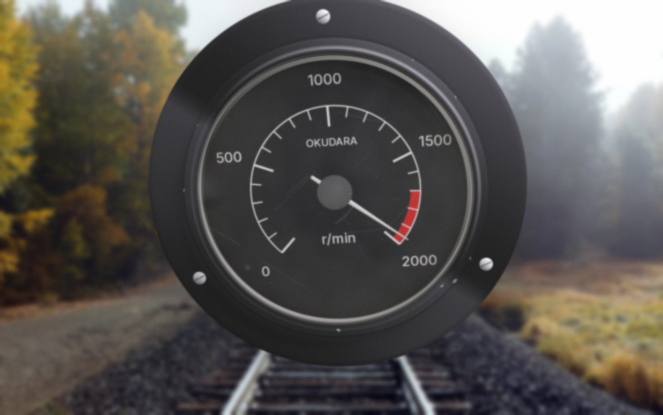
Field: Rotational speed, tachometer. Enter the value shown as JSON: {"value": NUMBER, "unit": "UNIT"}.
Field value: {"value": 1950, "unit": "rpm"}
